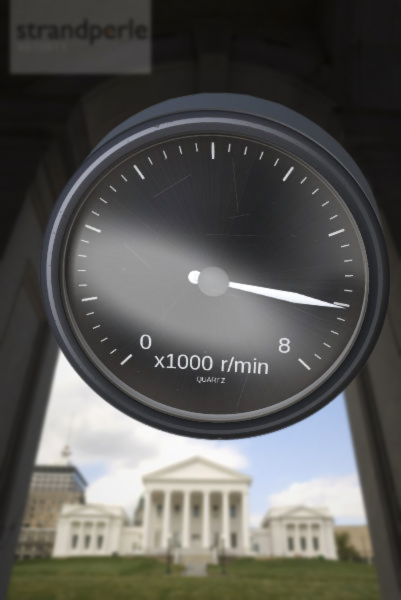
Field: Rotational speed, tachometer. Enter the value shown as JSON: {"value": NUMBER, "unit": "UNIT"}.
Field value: {"value": 7000, "unit": "rpm"}
